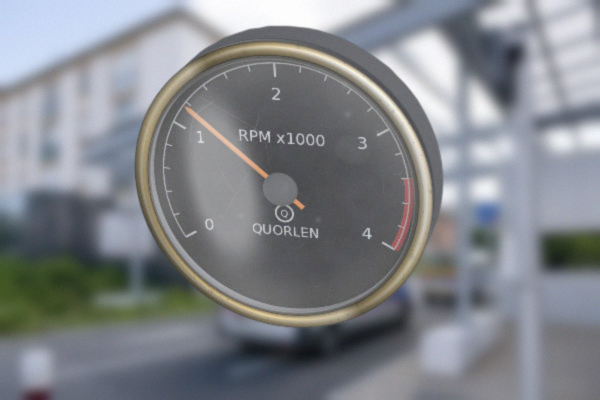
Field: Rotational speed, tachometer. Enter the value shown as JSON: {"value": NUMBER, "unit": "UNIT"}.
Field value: {"value": 1200, "unit": "rpm"}
